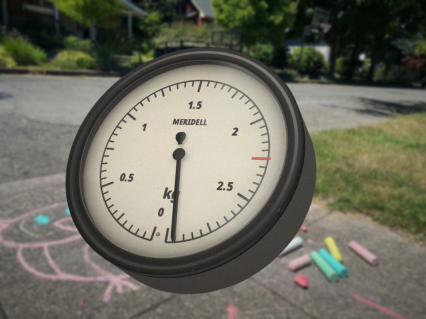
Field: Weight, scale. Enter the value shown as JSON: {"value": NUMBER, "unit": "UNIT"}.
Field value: {"value": 2.95, "unit": "kg"}
